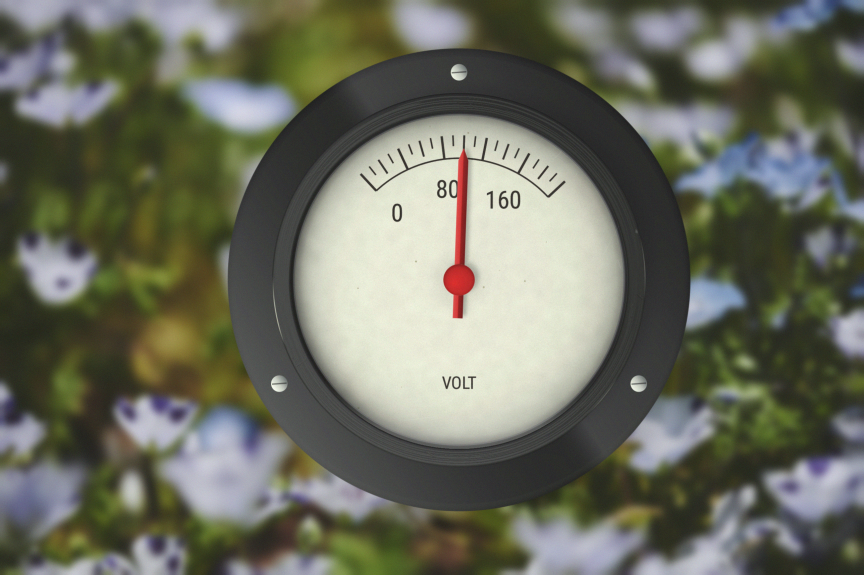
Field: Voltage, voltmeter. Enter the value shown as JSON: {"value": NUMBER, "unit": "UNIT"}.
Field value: {"value": 100, "unit": "V"}
